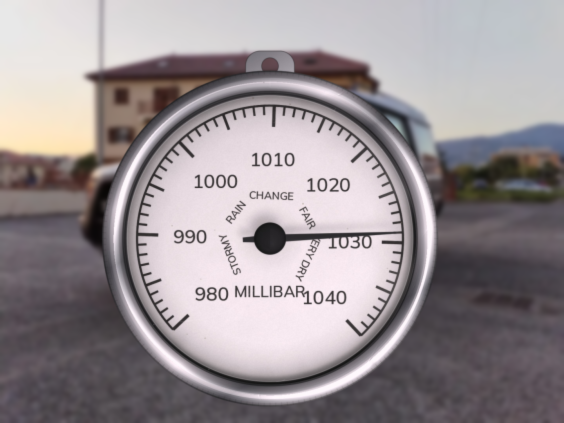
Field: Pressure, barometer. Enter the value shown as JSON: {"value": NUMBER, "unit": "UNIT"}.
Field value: {"value": 1029, "unit": "mbar"}
